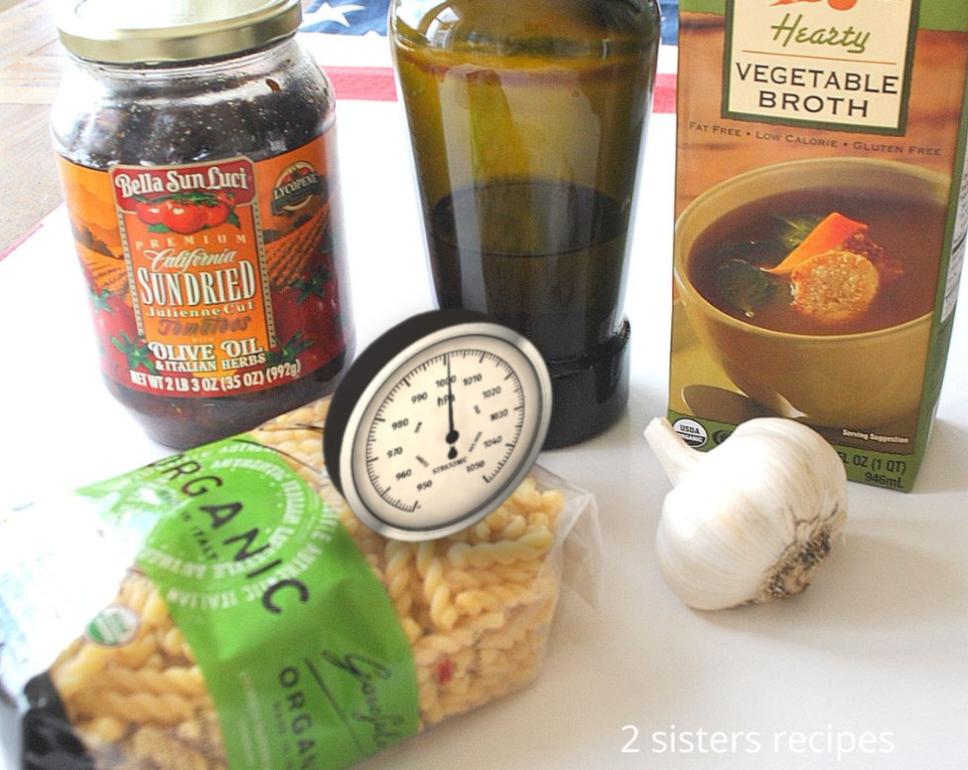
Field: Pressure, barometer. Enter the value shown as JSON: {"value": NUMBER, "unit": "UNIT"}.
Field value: {"value": 1000, "unit": "hPa"}
